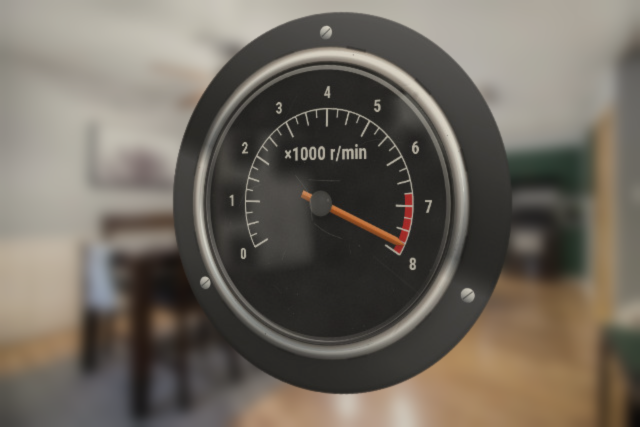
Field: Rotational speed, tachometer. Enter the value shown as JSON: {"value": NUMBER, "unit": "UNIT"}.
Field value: {"value": 7750, "unit": "rpm"}
